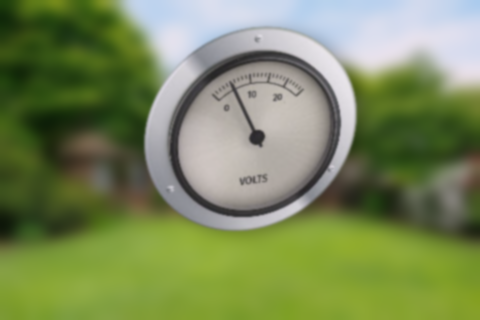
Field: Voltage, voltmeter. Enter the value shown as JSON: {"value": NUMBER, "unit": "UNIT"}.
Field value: {"value": 5, "unit": "V"}
